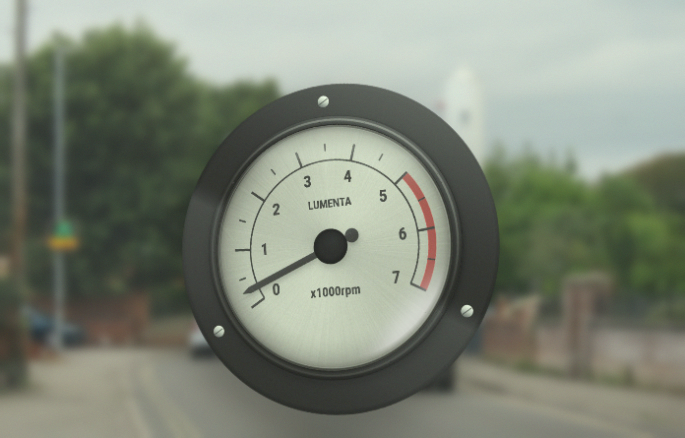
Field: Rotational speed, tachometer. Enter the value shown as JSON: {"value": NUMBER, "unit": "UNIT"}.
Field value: {"value": 250, "unit": "rpm"}
